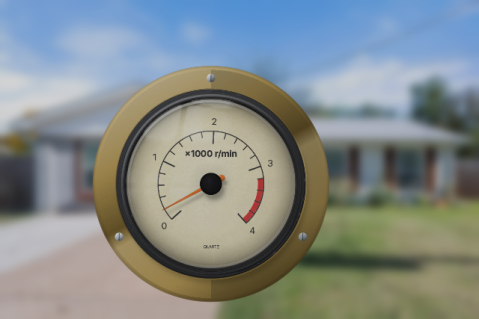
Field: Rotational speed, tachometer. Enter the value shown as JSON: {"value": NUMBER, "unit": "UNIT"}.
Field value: {"value": 200, "unit": "rpm"}
